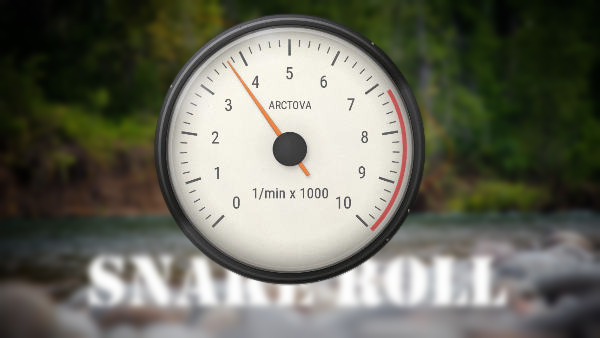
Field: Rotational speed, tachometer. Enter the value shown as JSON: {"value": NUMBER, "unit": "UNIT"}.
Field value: {"value": 3700, "unit": "rpm"}
